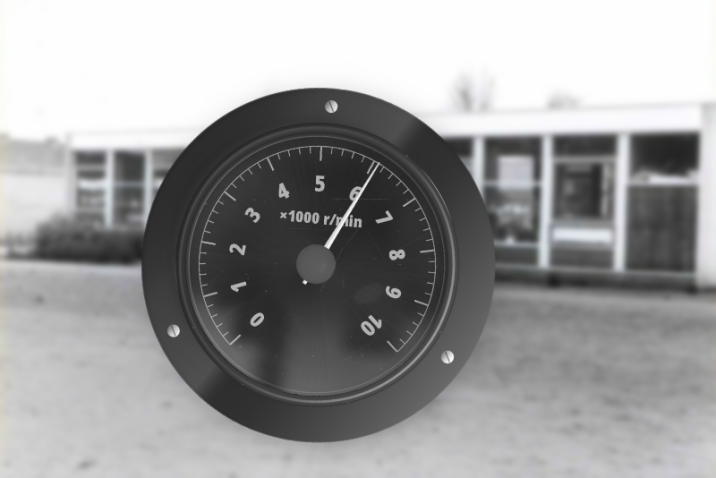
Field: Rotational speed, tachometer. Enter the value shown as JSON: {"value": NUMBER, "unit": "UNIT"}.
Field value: {"value": 6100, "unit": "rpm"}
